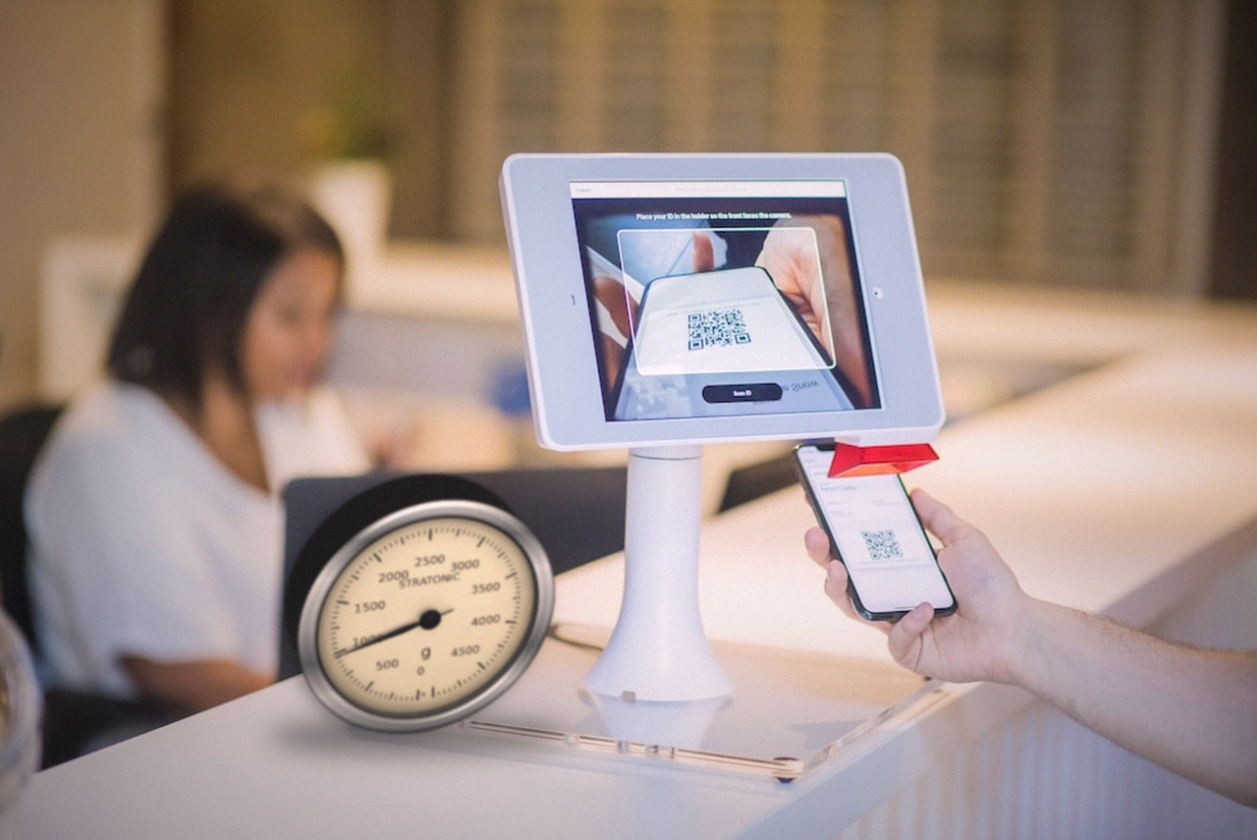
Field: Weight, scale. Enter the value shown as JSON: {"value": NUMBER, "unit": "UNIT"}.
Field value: {"value": 1000, "unit": "g"}
